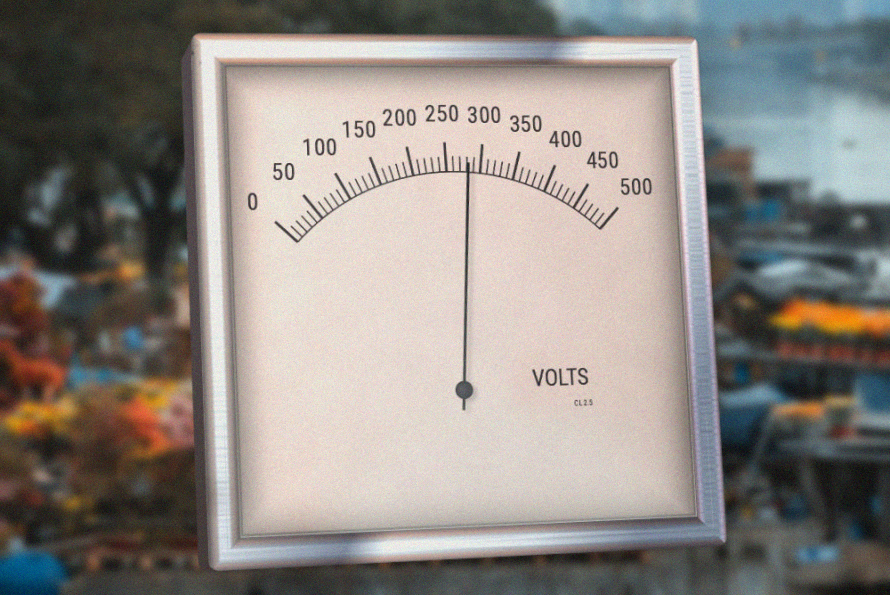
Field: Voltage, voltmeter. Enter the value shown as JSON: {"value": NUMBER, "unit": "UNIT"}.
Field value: {"value": 280, "unit": "V"}
